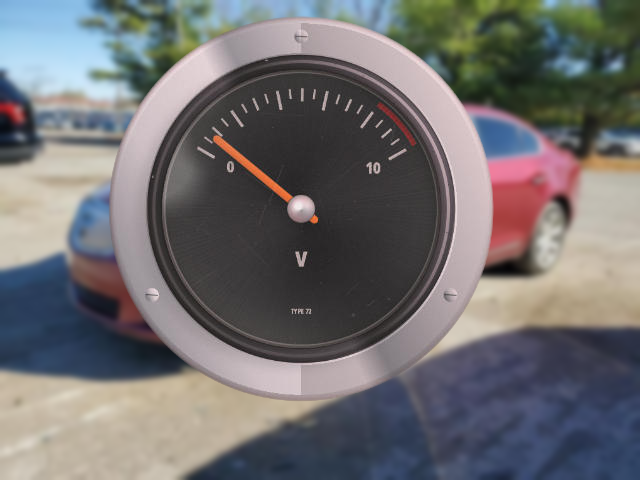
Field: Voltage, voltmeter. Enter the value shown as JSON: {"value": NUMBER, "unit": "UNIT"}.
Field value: {"value": 0.75, "unit": "V"}
